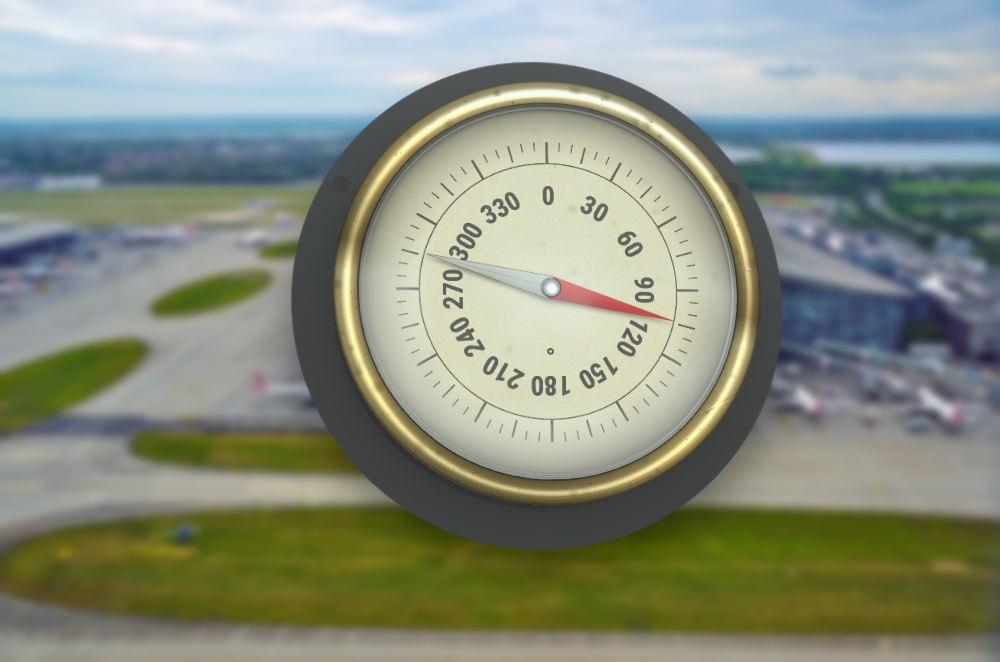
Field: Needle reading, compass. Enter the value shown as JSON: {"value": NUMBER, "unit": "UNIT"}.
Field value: {"value": 105, "unit": "°"}
